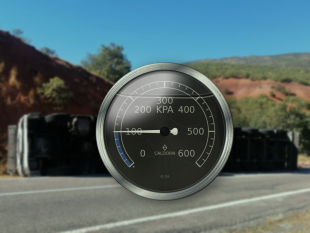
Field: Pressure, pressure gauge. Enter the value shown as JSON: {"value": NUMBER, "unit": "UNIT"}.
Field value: {"value": 100, "unit": "kPa"}
